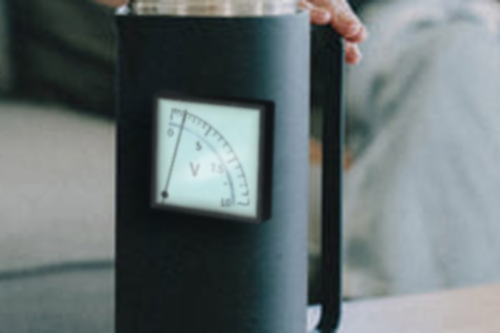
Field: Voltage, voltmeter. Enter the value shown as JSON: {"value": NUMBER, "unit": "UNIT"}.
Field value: {"value": 2.5, "unit": "V"}
